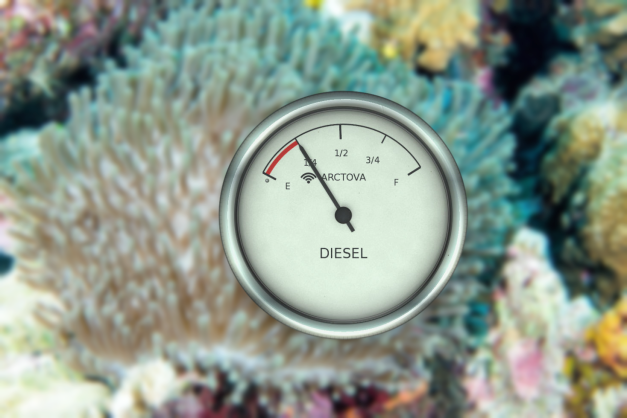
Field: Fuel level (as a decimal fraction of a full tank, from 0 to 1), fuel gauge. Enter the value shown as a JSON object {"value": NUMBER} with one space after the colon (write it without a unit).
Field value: {"value": 0.25}
